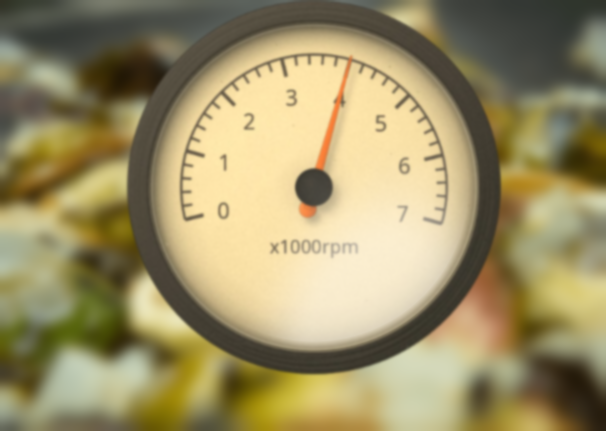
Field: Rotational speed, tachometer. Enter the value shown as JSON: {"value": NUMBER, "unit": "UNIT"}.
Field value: {"value": 4000, "unit": "rpm"}
